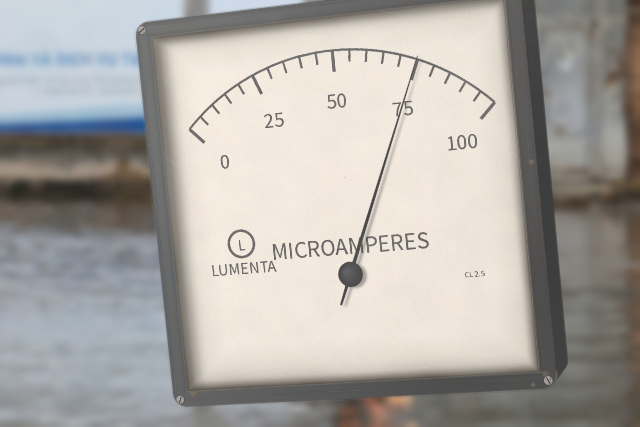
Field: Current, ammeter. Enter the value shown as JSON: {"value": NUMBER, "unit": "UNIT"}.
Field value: {"value": 75, "unit": "µA"}
